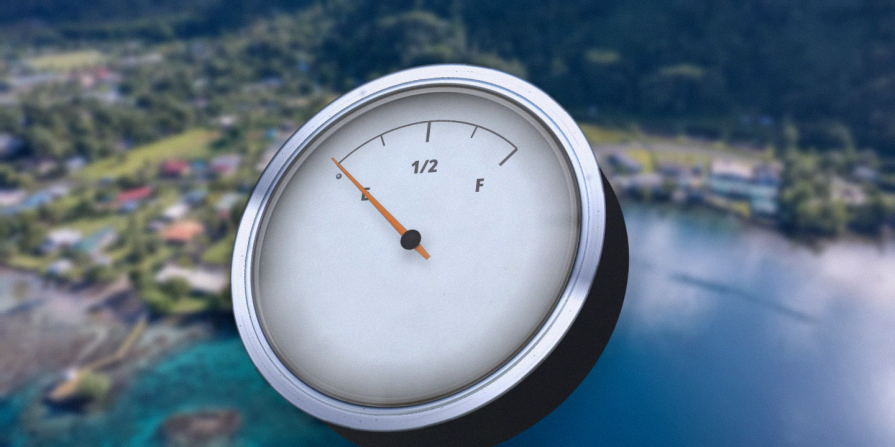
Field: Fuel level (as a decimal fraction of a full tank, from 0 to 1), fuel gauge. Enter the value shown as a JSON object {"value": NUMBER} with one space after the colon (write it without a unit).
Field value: {"value": 0}
